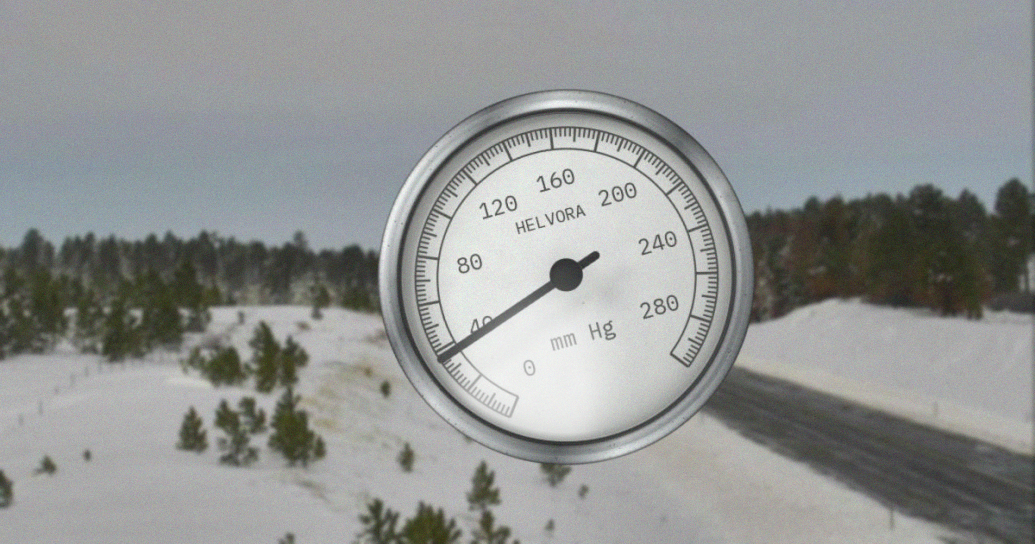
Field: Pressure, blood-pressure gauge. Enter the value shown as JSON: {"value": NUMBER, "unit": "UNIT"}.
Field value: {"value": 36, "unit": "mmHg"}
